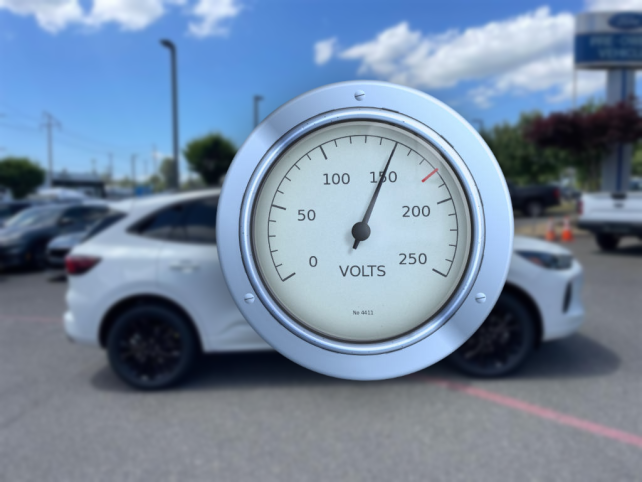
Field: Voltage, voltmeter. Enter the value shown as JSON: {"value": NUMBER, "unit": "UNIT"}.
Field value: {"value": 150, "unit": "V"}
